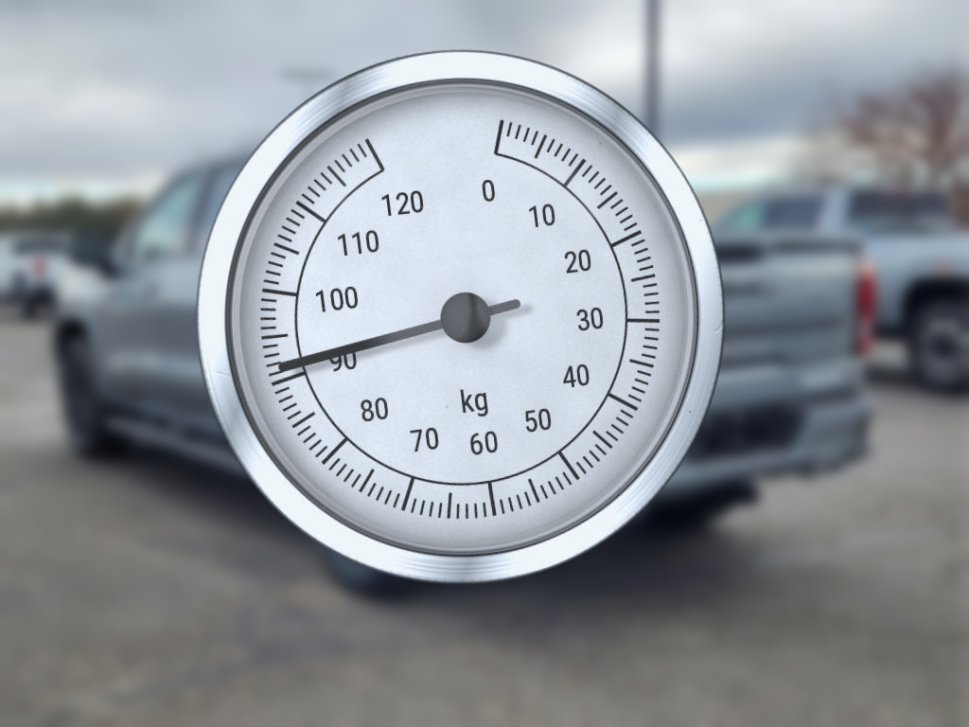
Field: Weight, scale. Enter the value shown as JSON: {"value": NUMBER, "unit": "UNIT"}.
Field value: {"value": 91.5, "unit": "kg"}
